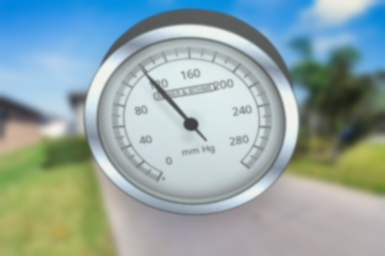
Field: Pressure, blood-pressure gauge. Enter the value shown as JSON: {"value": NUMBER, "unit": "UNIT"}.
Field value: {"value": 120, "unit": "mmHg"}
